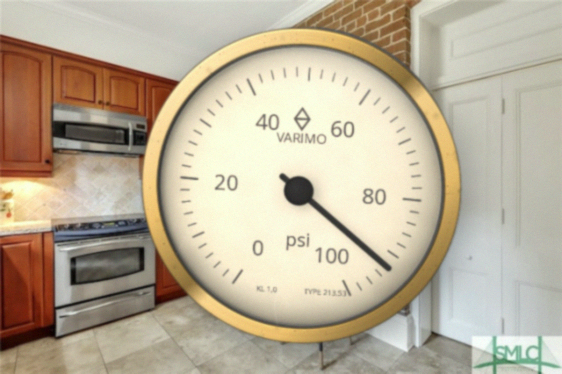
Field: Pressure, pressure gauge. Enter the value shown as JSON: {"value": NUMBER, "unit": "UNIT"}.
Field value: {"value": 92, "unit": "psi"}
